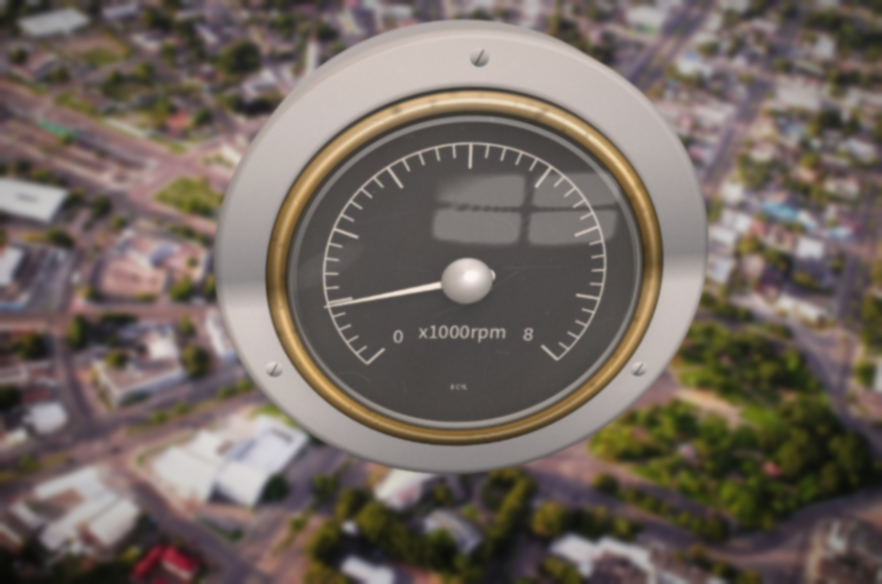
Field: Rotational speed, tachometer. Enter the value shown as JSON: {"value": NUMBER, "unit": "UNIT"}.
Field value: {"value": 1000, "unit": "rpm"}
